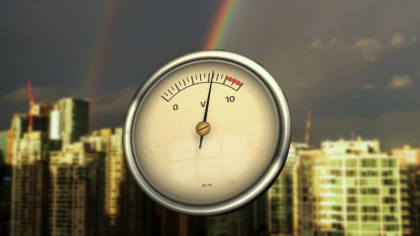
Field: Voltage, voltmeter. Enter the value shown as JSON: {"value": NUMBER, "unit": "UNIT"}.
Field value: {"value": 6.5, "unit": "V"}
